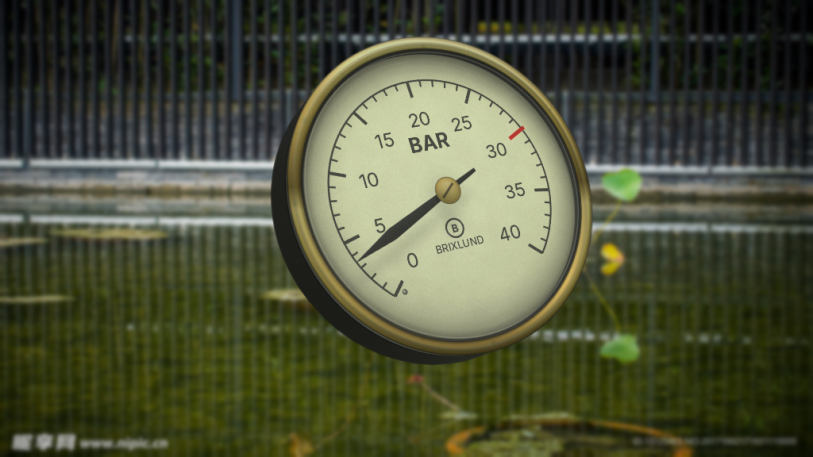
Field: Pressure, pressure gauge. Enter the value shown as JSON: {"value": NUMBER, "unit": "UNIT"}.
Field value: {"value": 3.5, "unit": "bar"}
